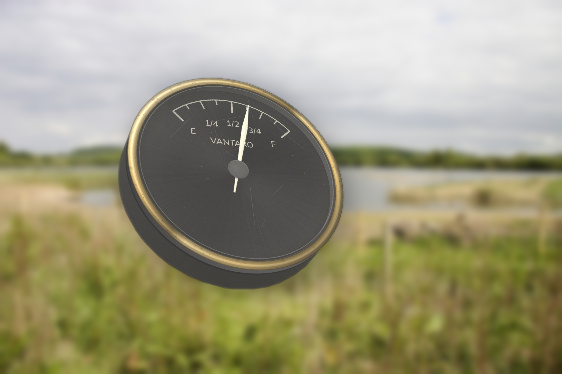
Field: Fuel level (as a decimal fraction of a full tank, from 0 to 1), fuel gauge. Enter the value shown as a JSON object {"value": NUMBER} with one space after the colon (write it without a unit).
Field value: {"value": 0.625}
